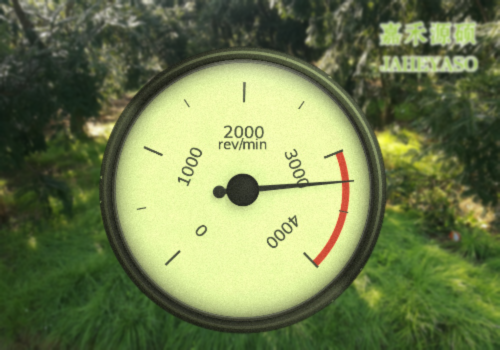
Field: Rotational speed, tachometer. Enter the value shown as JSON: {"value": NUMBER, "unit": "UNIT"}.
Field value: {"value": 3250, "unit": "rpm"}
